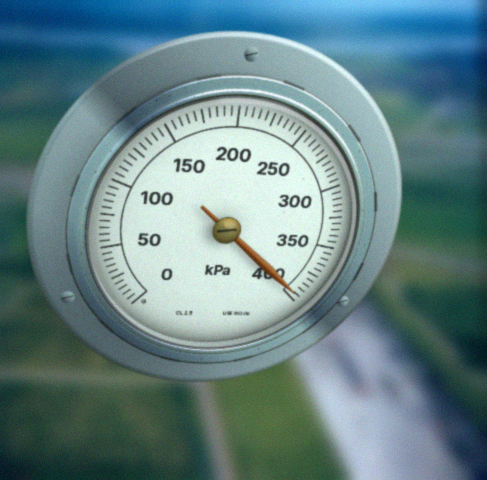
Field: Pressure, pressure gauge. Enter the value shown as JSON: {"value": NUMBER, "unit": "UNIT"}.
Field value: {"value": 395, "unit": "kPa"}
